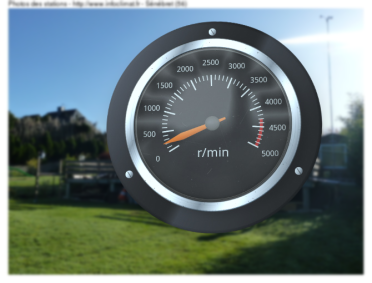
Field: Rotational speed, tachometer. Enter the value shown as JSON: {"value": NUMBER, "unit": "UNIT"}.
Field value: {"value": 200, "unit": "rpm"}
